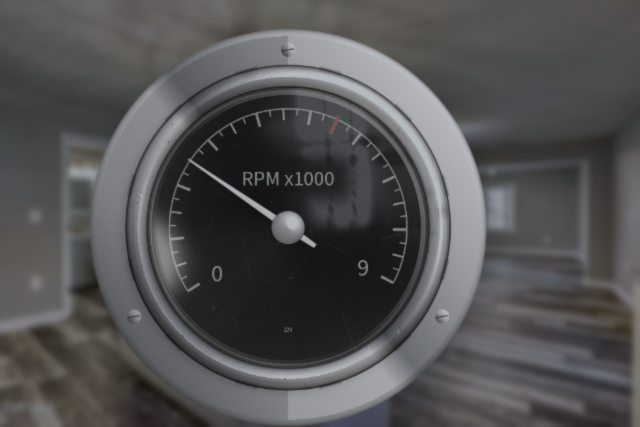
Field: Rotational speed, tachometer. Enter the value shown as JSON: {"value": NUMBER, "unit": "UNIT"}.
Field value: {"value": 2500, "unit": "rpm"}
